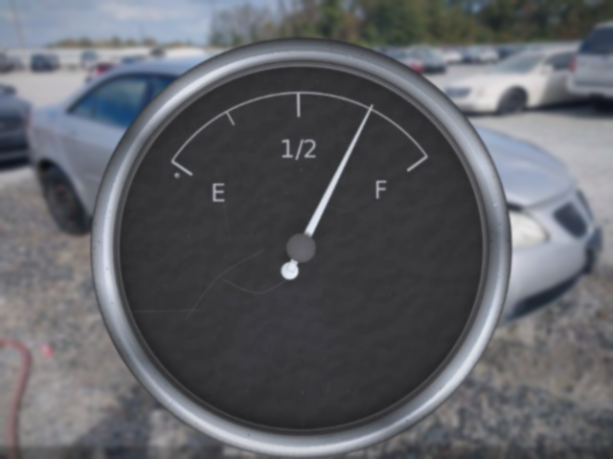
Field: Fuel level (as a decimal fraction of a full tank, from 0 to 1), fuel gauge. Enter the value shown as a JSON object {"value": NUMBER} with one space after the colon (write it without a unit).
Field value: {"value": 0.75}
